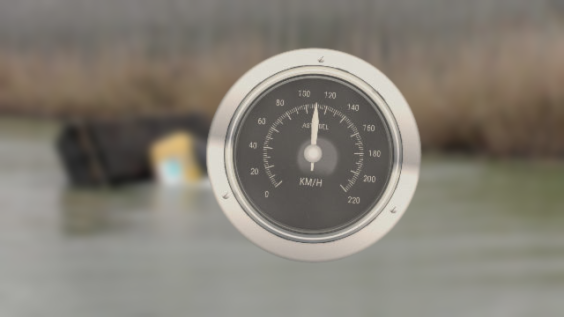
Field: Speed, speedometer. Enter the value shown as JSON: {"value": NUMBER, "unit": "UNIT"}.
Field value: {"value": 110, "unit": "km/h"}
